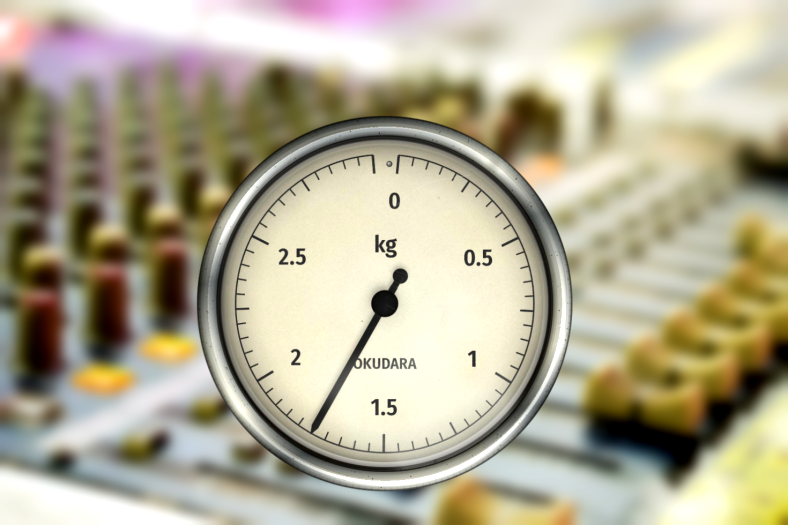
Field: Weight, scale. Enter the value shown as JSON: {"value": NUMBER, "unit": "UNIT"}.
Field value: {"value": 1.75, "unit": "kg"}
